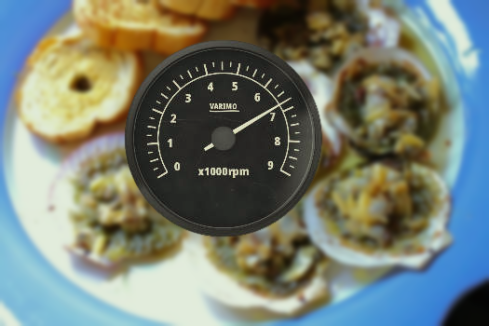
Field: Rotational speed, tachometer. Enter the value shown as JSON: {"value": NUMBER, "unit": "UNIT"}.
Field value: {"value": 6750, "unit": "rpm"}
